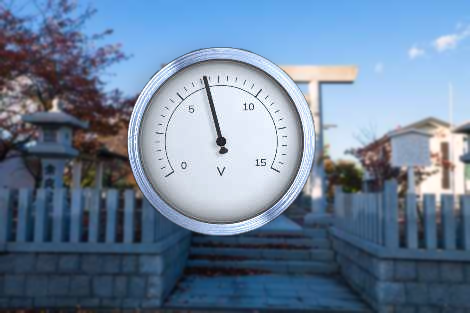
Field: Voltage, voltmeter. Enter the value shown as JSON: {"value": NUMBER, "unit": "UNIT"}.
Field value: {"value": 6.75, "unit": "V"}
